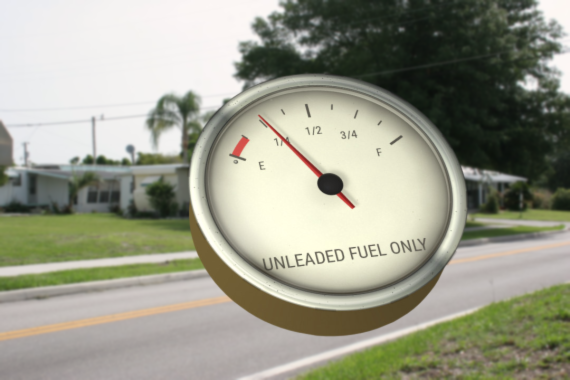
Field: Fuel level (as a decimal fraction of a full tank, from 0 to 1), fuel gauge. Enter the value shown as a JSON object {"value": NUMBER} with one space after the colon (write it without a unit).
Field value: {"value": 0.25}
